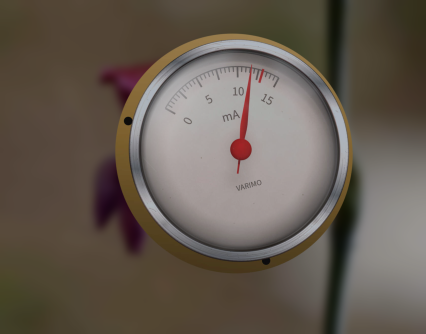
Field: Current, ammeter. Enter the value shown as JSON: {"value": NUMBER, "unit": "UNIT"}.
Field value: {"value": 11.5, "unit": "mA"}
